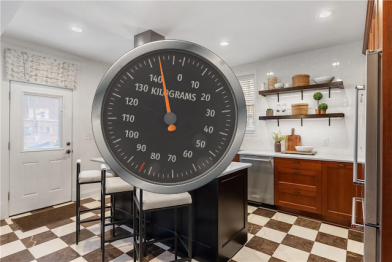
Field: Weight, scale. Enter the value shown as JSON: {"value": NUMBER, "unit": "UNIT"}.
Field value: {"value": 144, "unit": "kg"}
